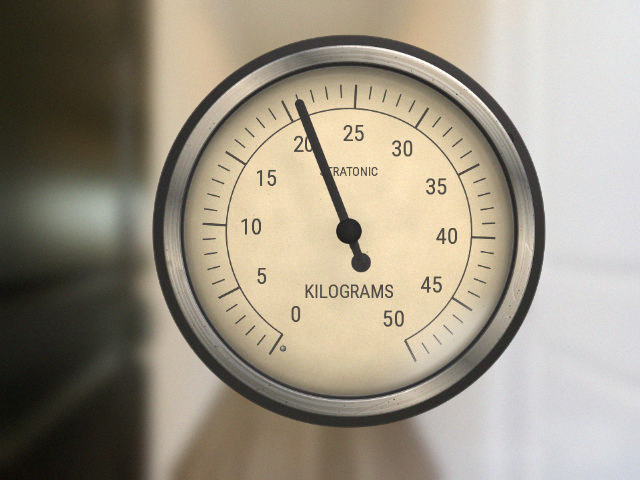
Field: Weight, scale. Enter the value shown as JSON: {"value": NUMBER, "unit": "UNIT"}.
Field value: {"value": 21, "unit": "kg"}
